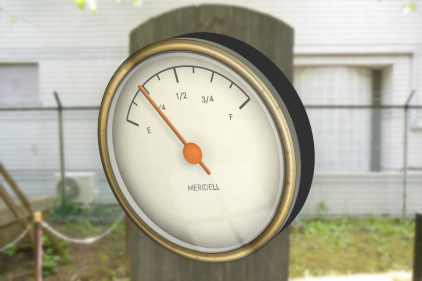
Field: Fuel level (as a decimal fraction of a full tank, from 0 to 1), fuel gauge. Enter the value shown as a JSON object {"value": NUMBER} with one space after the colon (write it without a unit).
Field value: {"value": 0.25}
